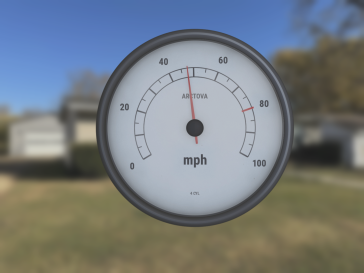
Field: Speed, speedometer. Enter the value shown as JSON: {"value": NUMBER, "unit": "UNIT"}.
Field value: {"value": 47.5, "unit": "mph"}
